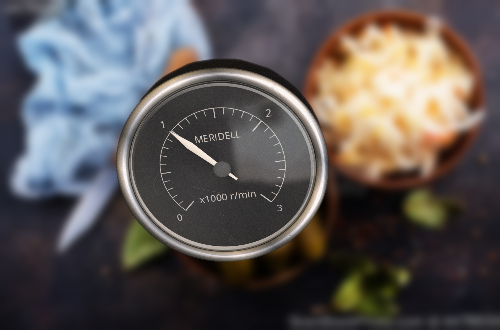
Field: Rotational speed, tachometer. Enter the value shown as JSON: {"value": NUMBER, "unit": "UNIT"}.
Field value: {"value": 1000, "unit": "rpm"}
